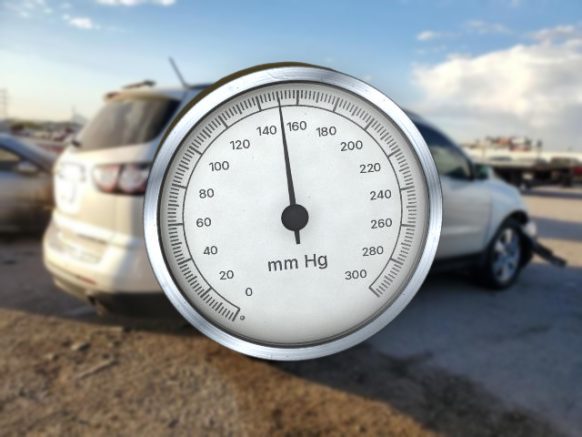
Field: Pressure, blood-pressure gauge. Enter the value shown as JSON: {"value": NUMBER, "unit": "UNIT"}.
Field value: {"value": 150, "unit": "mmHg"}
